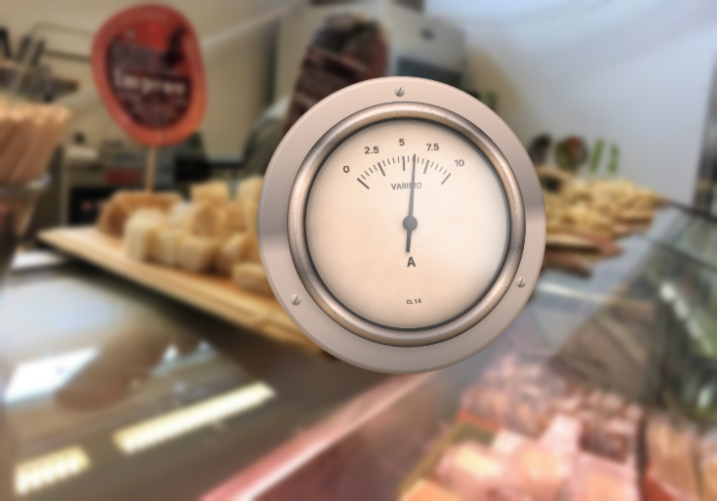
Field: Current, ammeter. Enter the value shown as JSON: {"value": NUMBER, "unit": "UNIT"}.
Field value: {"value": 6, "unit": "A"}
